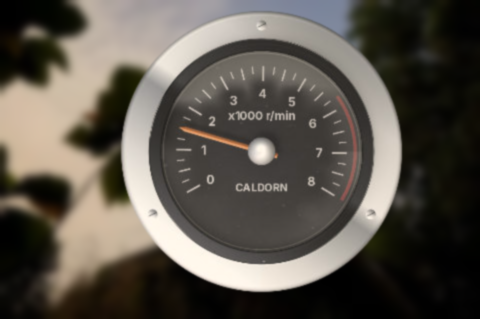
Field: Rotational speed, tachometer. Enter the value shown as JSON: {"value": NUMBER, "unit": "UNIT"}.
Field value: {"value": 1500, "unit": "rpm"}
